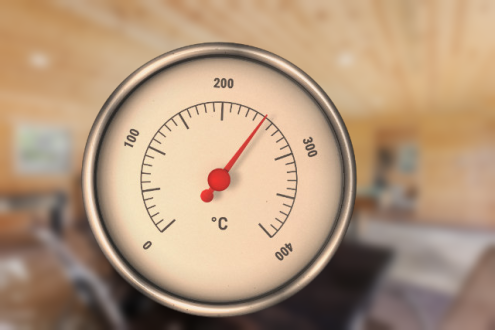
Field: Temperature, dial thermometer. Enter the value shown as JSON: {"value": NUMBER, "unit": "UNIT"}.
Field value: {"value": 250, "unit": "°C"}
